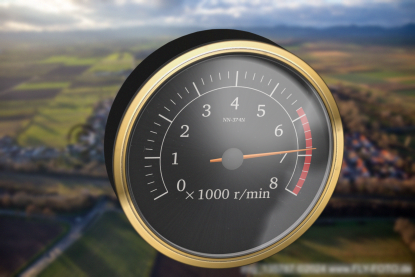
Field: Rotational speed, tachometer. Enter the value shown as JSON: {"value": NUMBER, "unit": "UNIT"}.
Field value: {"value": 6800, "unit": "rpm"}
